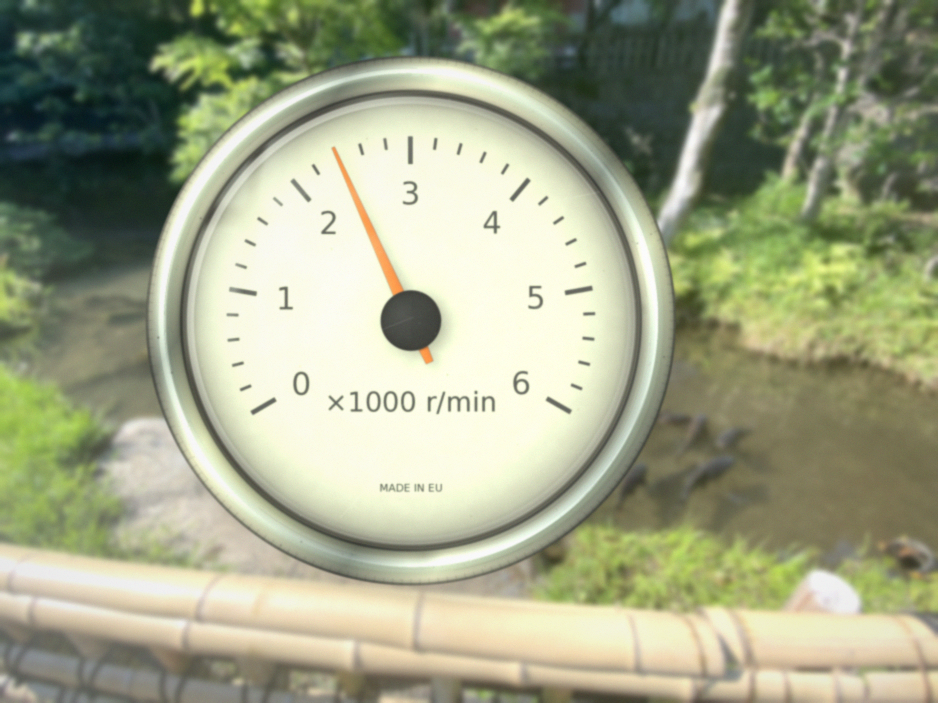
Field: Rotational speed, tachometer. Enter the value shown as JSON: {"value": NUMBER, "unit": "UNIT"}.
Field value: {"value": 2400, "unit": "rpm"}
